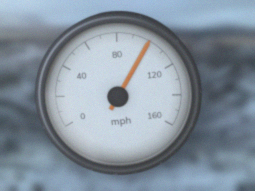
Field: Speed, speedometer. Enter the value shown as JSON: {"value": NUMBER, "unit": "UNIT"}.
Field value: {"value": 100, "unit": "mph"}
